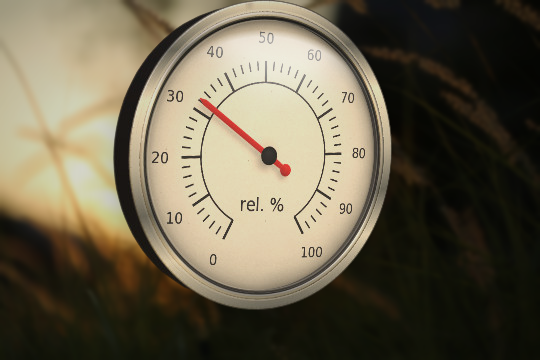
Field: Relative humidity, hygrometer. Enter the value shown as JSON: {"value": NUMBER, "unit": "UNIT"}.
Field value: {"value": 32, "unit": "%"}
